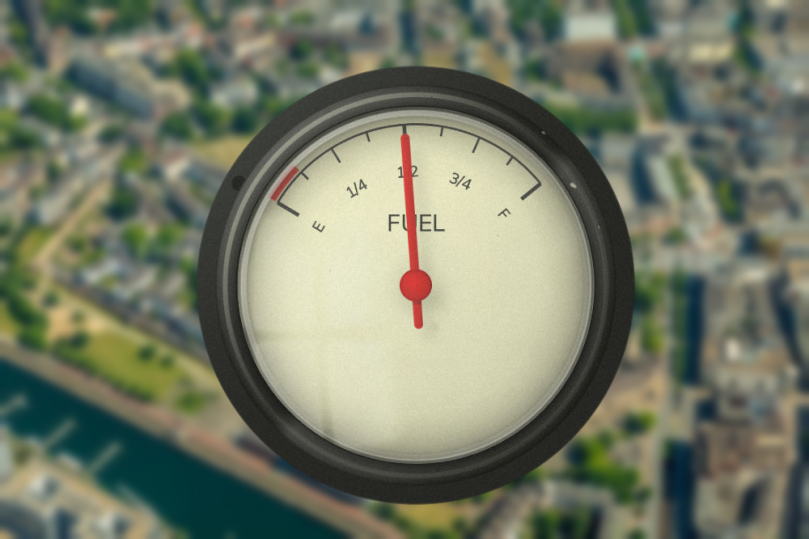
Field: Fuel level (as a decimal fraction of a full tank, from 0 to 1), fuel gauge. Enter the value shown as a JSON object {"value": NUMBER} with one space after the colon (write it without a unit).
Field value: {"value": 0.5}
